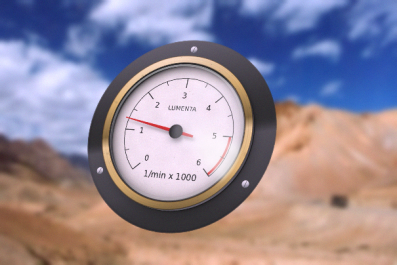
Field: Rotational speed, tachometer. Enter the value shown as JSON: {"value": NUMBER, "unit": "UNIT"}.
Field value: {"value": 1250, "unit": "rpm"}
